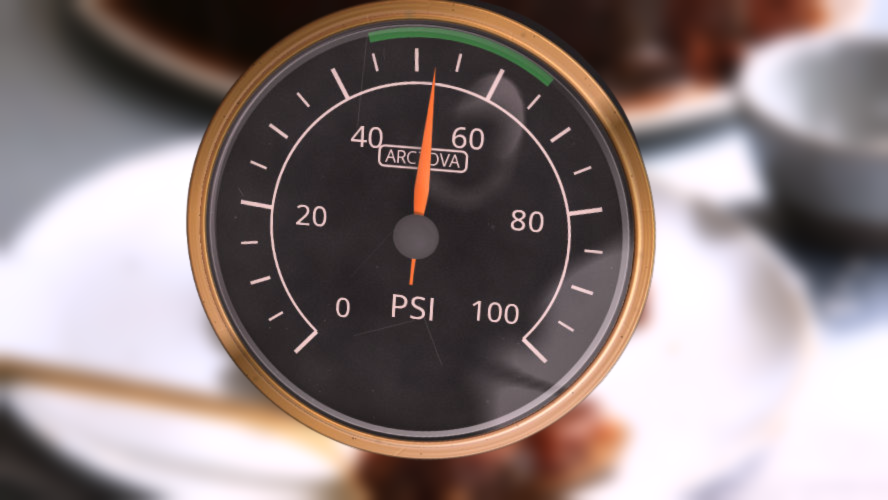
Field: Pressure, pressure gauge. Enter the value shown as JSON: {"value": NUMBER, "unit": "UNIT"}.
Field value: {"value": 52.5, "unit": "psi"}
